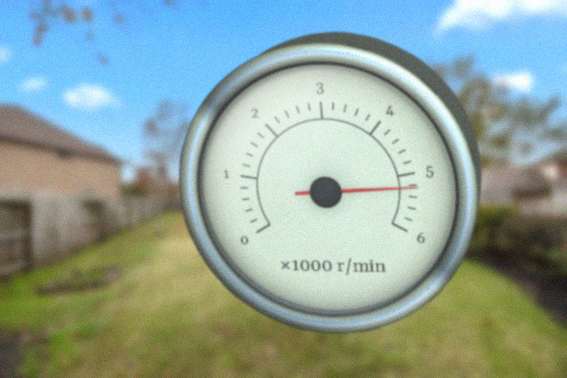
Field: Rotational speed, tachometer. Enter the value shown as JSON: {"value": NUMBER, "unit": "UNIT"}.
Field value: {"value": 5200, "unit": "rpm"}
